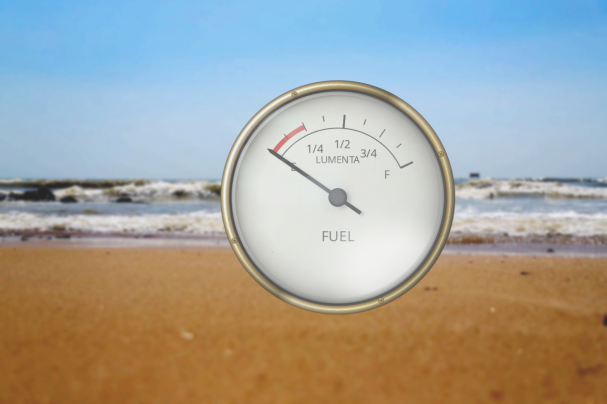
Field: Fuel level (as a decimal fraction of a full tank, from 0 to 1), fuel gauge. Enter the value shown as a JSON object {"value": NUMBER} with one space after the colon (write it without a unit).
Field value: {"value": 0}
